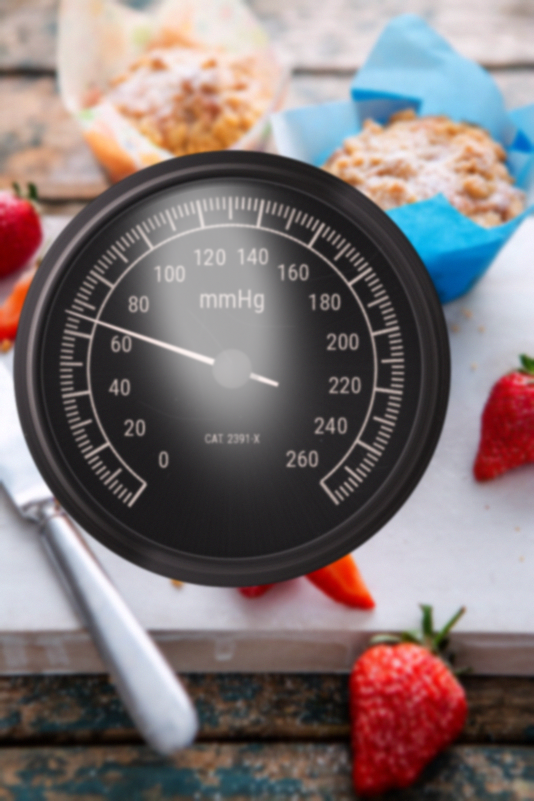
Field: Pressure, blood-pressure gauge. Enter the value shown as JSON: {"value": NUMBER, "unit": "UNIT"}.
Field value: {"value": 66, "unit": "mmHg"}
